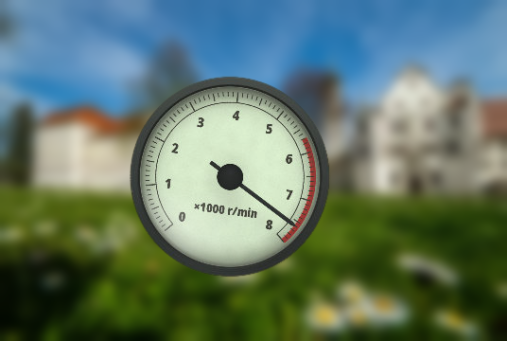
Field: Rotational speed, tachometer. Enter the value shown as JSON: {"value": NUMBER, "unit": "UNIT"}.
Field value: {"value": 7600, "unit": "rpm"}
